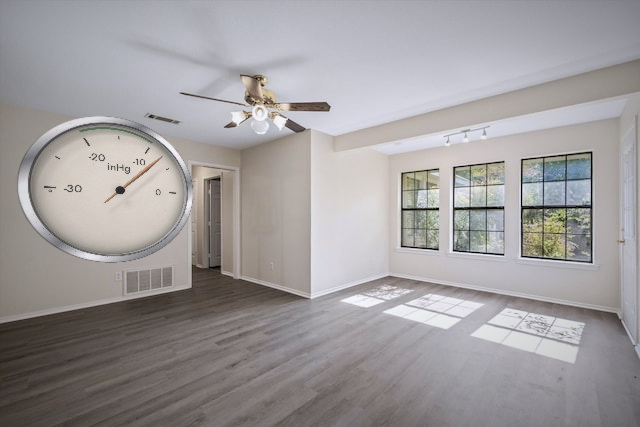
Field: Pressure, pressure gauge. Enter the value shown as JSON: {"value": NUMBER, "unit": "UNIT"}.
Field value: {"value": -7.5, "unit": "inHg"}
